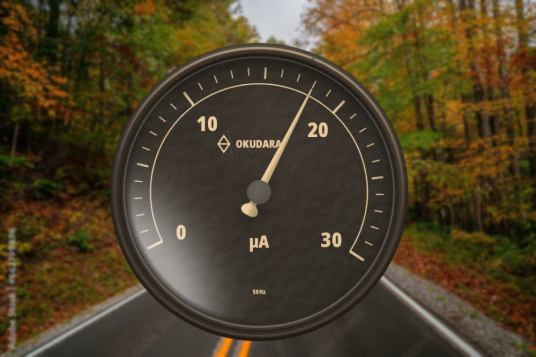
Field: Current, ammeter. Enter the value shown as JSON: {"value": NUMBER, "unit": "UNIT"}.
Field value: {"value": 18, "unit": "µA"}
